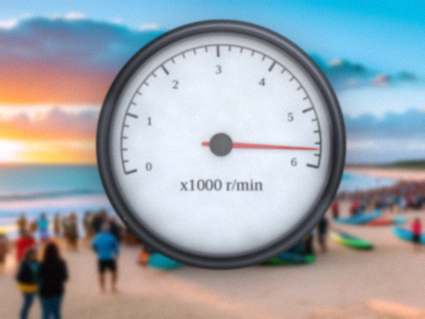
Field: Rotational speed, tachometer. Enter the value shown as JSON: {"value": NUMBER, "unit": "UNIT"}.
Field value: {"value": 5700, "unit": "rpm"}
